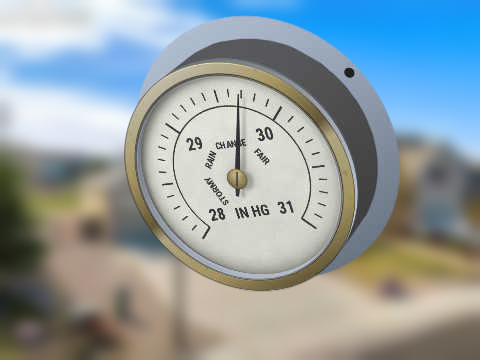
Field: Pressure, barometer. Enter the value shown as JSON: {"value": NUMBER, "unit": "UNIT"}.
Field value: {"value": 29.7, "unit": "inHg"}
